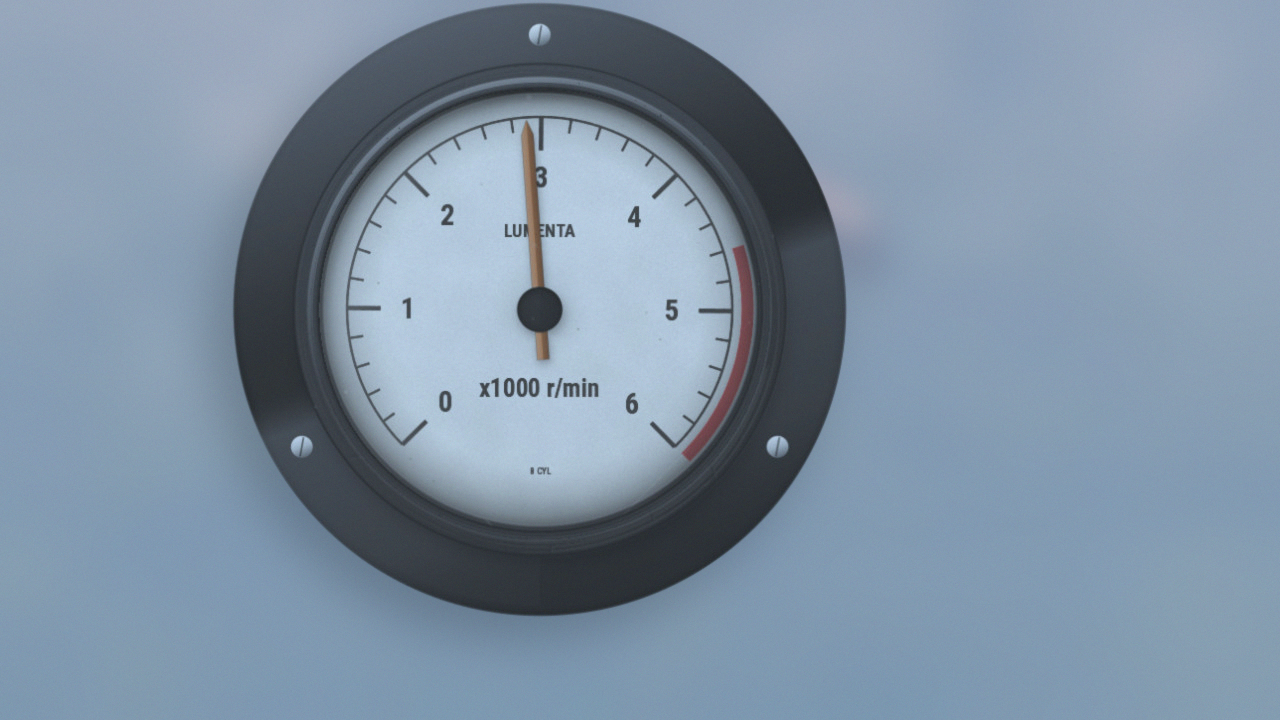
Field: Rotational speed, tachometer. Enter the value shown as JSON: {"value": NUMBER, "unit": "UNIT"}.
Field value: {"value": 2900, "unit": "rpm"}
